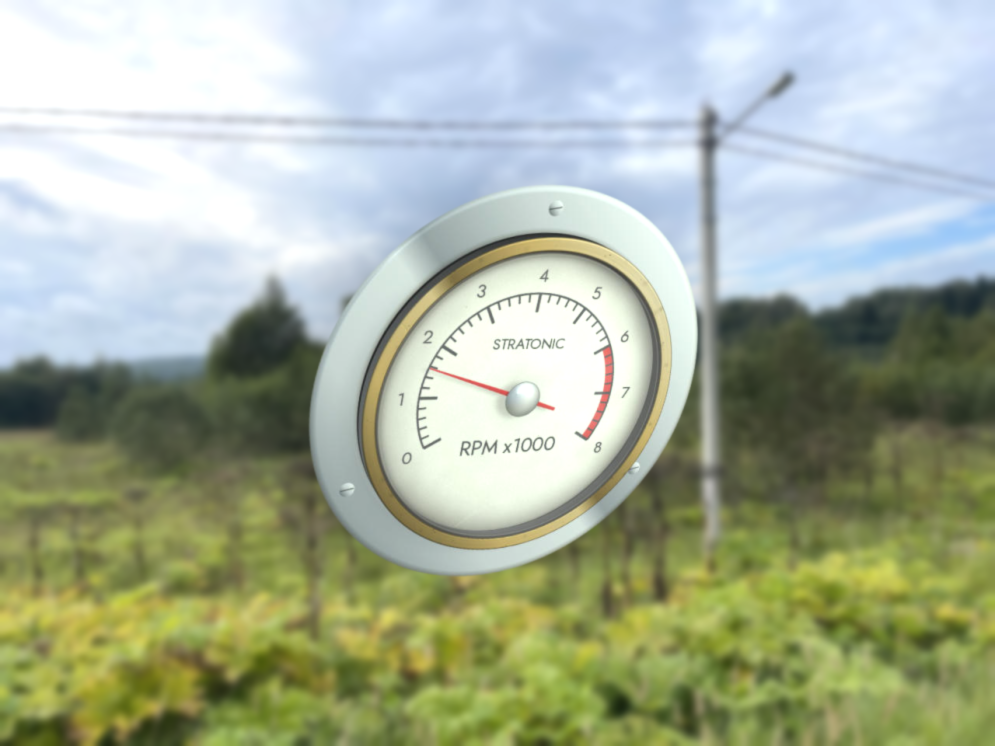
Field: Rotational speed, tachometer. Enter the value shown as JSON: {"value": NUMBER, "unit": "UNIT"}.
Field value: {"value": 1600, "unit": "rpm"}
